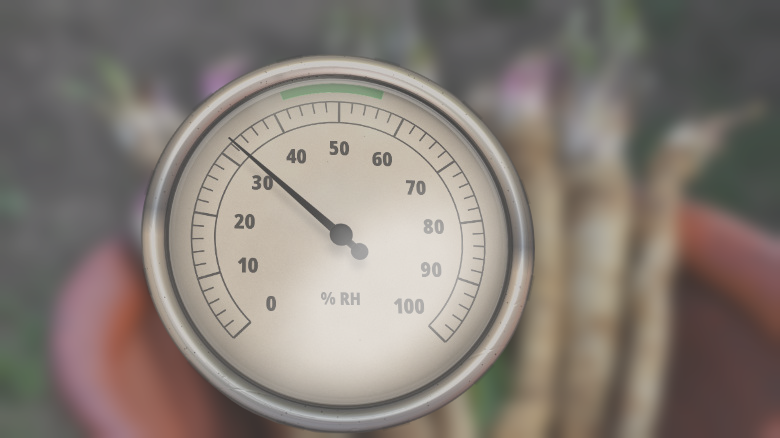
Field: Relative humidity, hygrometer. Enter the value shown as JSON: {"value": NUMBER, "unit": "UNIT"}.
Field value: {"value": 32, "unit": "%"}
